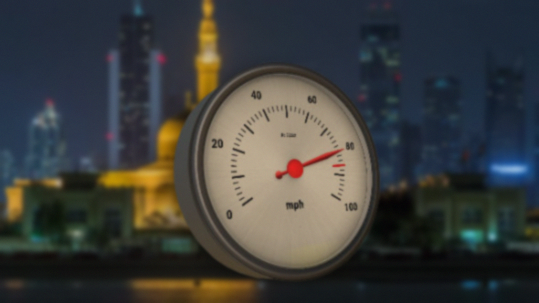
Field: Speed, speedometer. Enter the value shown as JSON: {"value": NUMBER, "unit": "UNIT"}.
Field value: {"value": 80, "unit": "mph"}
